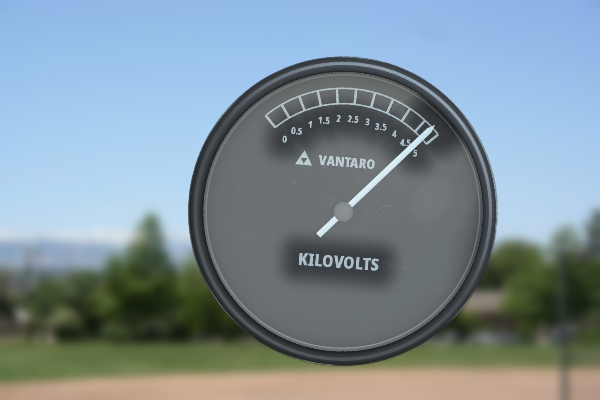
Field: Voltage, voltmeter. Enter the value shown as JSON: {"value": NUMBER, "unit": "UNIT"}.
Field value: {"value": 4.75, "unit": "kV"}
